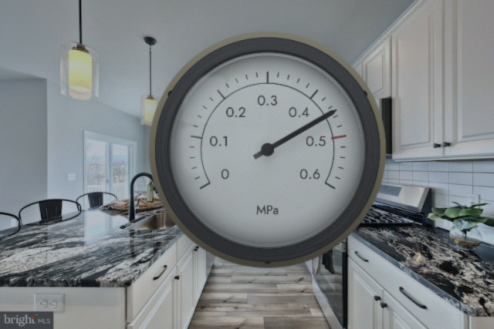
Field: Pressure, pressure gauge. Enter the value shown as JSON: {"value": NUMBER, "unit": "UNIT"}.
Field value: {"value": 0.45, "unit": "MPa"}
